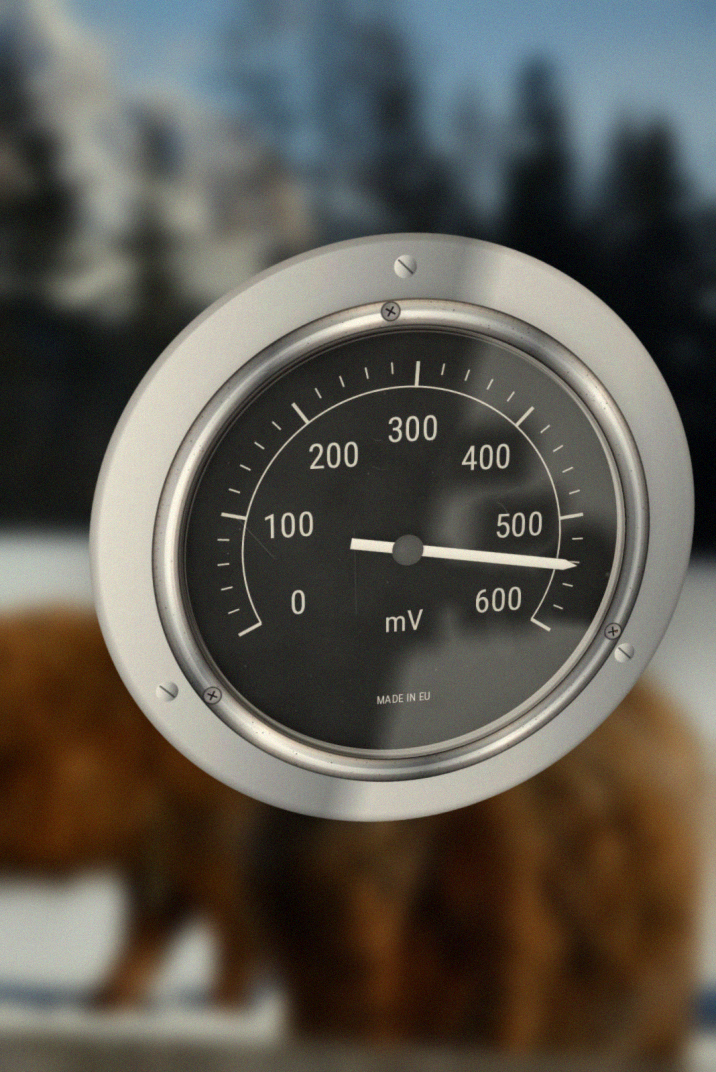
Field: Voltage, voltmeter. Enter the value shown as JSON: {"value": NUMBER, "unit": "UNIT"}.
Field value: {"value": 540, "unit": "mV"}
